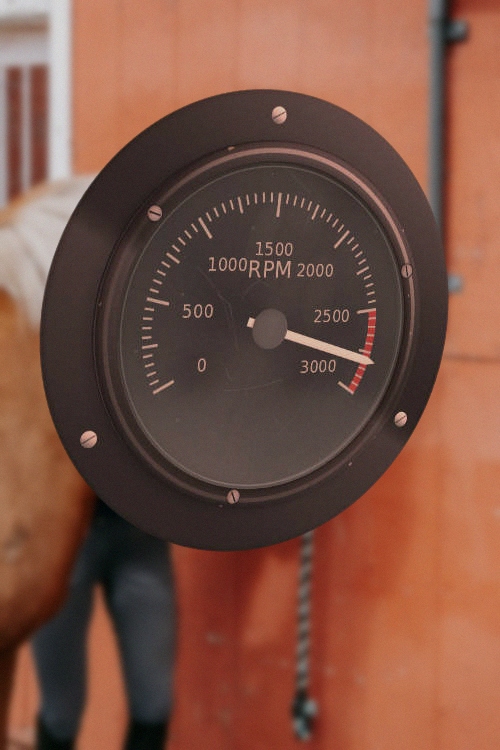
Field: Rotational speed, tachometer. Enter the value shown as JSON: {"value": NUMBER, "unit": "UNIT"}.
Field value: {"value": 2800, "unit": "rpm"}
